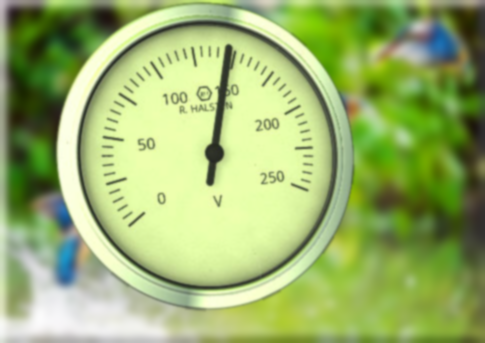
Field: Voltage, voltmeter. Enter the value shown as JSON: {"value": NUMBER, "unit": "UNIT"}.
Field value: {"value": 145, "unit": "V"}
